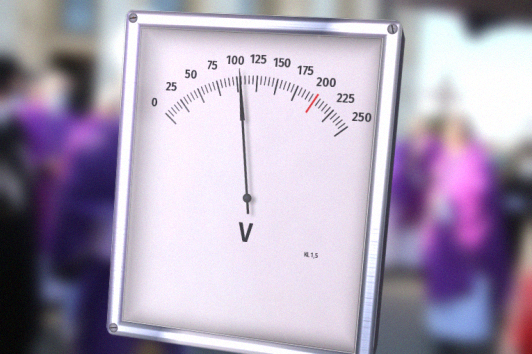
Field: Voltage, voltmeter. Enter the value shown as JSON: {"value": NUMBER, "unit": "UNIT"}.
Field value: {"value": 105, "unit": "V"}
